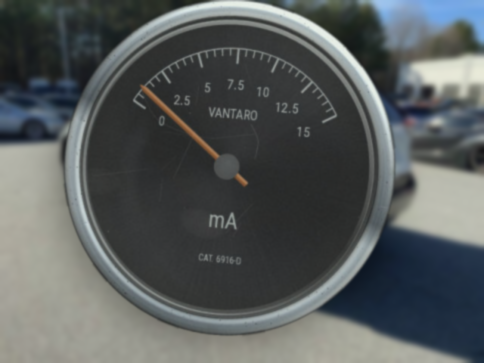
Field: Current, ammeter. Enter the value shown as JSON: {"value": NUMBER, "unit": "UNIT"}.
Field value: {"value": 1, "unit": "mA"}
